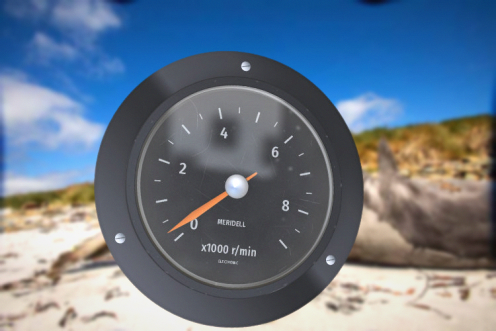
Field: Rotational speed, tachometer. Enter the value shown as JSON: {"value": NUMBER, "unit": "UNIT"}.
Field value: {"value": 250, "unit": "rpm"}
